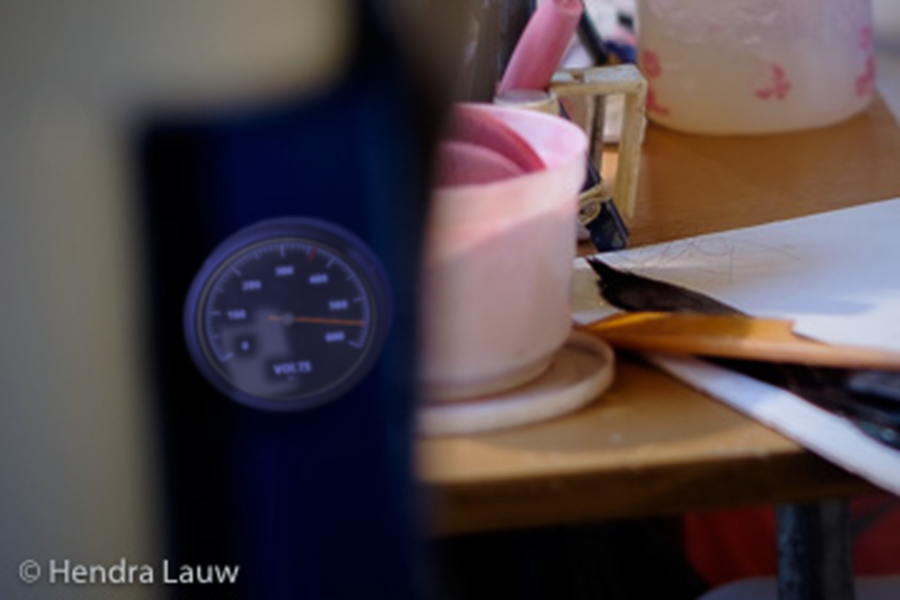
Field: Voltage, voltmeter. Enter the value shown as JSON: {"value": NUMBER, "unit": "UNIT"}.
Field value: {"value": 550, "unit": "V"}
